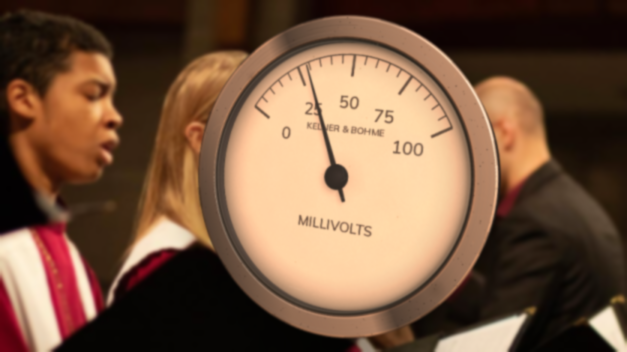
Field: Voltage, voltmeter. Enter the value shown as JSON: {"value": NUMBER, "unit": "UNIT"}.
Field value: {"value": 30, "unit": "mV"}
